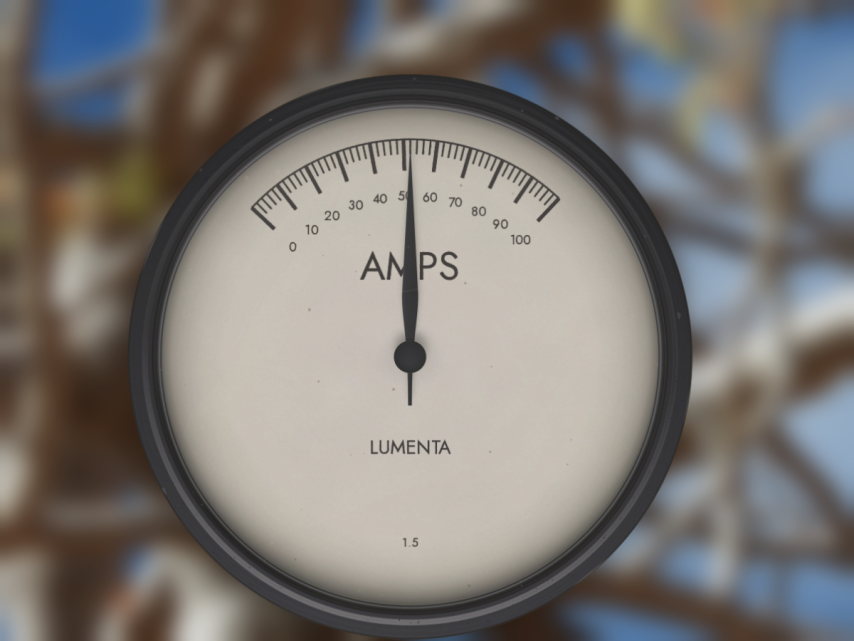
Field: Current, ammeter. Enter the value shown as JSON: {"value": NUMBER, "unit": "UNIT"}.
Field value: {"value": 52, "unit": "A"}
